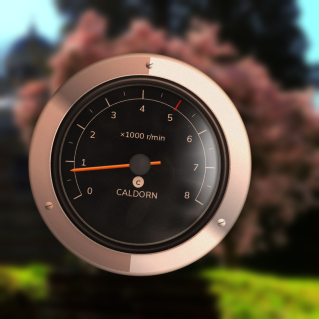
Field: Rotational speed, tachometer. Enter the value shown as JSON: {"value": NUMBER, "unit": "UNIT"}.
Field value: {"value": 750, "unit": "rpm"}
